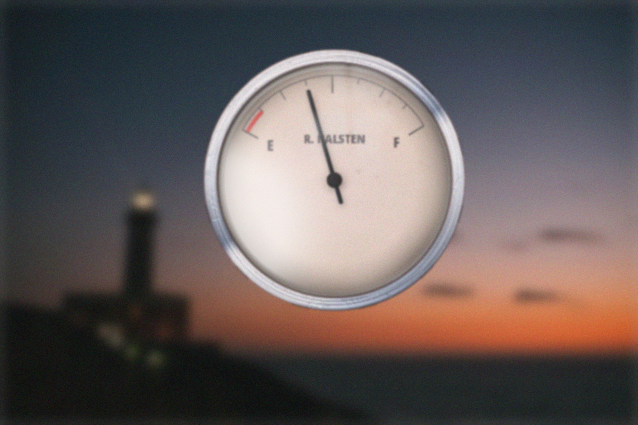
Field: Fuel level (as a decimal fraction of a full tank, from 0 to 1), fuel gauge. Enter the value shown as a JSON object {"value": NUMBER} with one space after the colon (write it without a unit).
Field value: {"value": 0.375}
